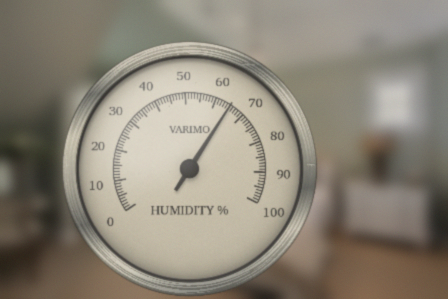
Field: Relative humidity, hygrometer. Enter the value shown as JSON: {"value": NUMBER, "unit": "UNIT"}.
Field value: {"value": 65, "unit": "%"}
